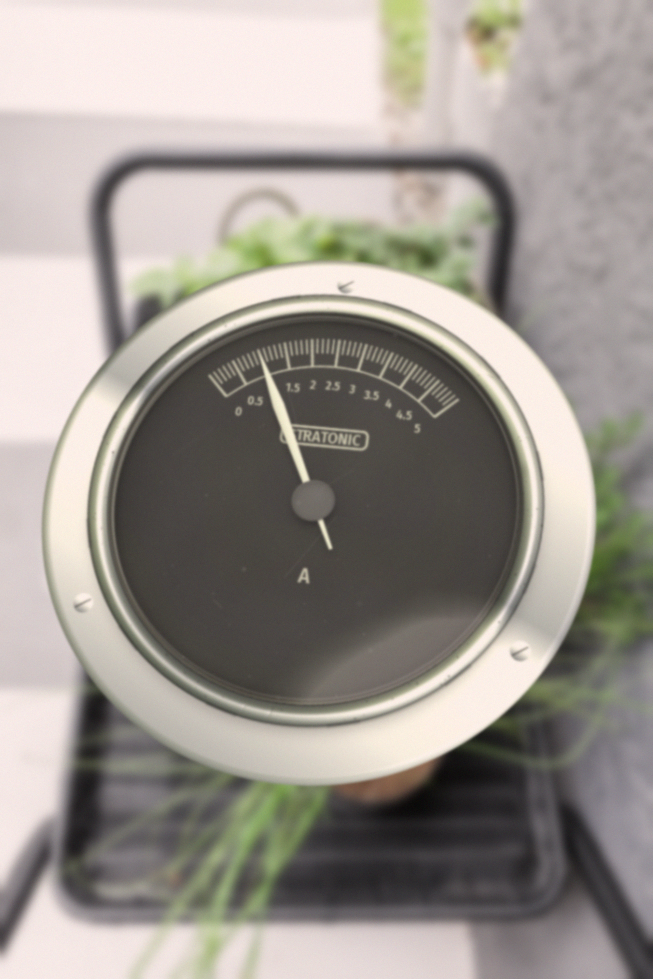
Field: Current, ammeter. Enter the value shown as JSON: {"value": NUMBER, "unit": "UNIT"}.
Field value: {"value": 1, "unit": "A"}
